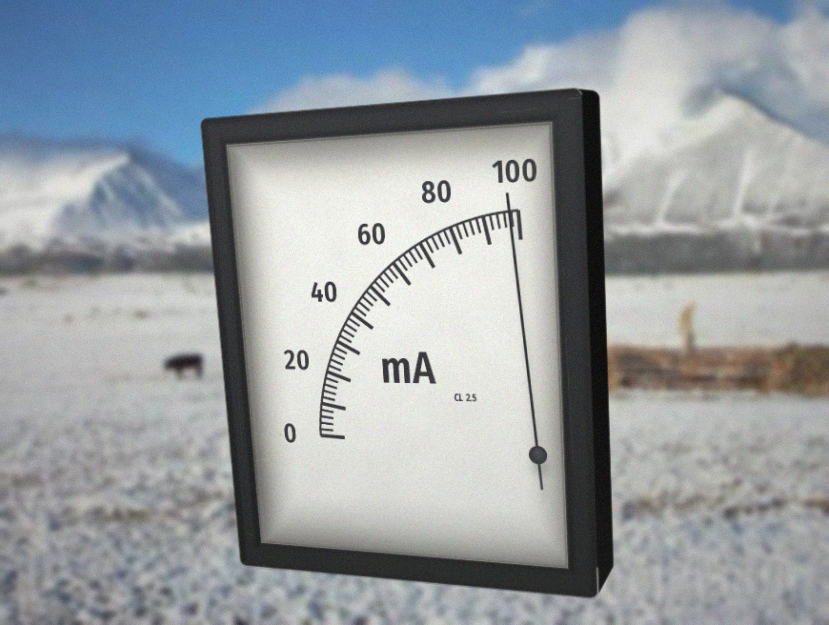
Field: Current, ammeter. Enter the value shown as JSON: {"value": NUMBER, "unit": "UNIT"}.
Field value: {"value": 98, "unit": "mA"}
